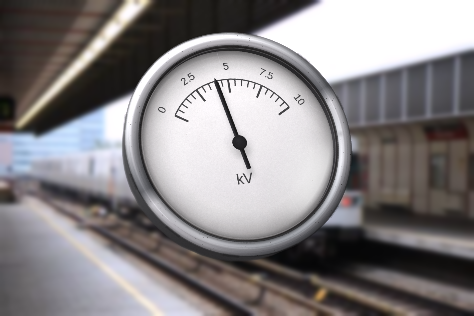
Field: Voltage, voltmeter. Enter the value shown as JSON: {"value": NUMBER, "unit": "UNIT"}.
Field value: {"value": 4, "unit": "kV"}
